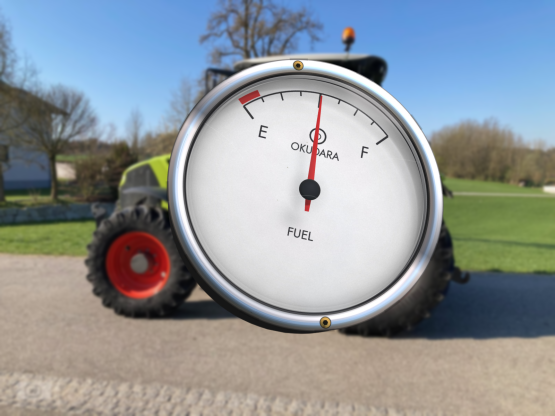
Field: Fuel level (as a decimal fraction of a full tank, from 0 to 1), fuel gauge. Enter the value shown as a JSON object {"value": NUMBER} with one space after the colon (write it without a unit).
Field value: {"value": 0.5}
